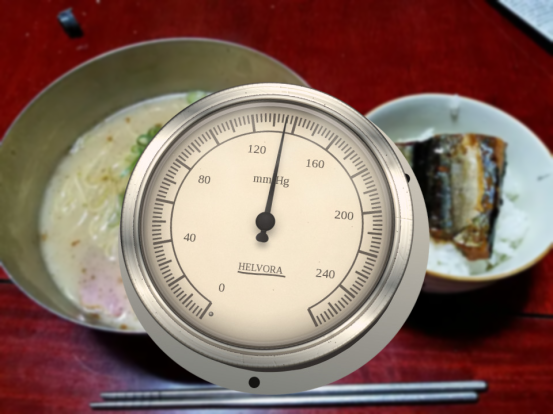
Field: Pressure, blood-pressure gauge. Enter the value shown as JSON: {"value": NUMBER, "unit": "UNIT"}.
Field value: {"value": 136, "unit": "mmHg"}
